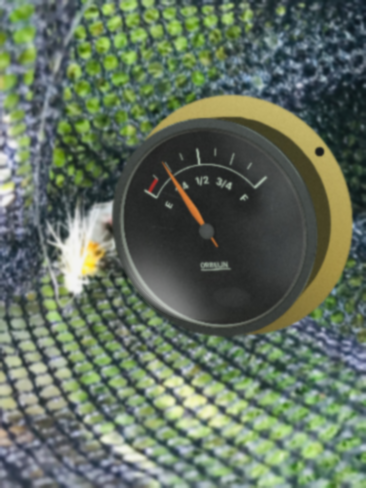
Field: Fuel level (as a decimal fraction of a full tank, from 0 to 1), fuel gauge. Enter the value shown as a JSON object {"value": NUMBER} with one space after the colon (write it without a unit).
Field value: {"value": 0.25}
